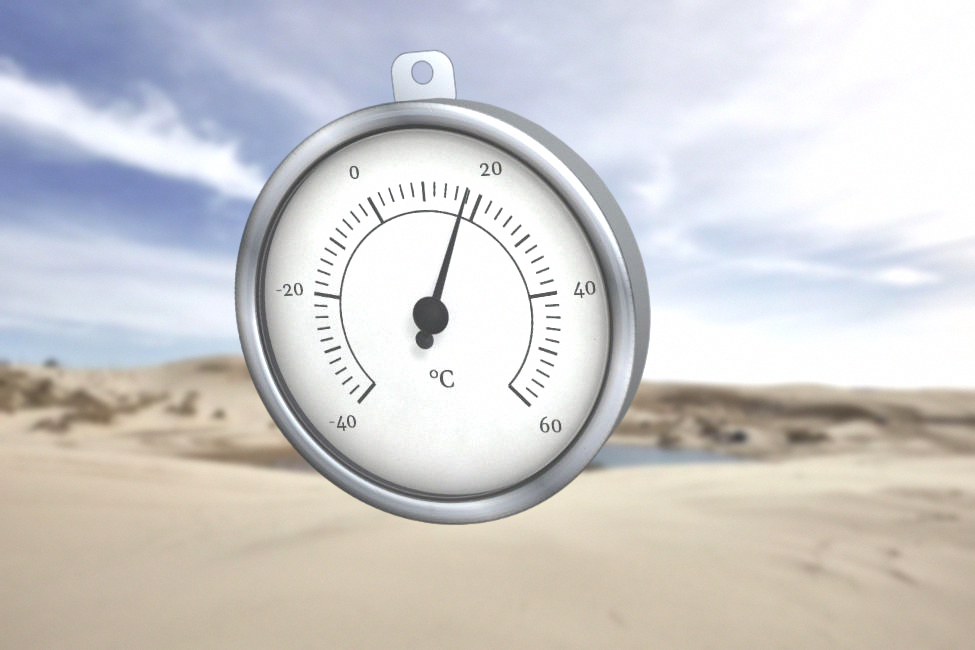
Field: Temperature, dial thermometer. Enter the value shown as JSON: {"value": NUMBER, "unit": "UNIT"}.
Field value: {"value": 18, "unit": "°C"}
